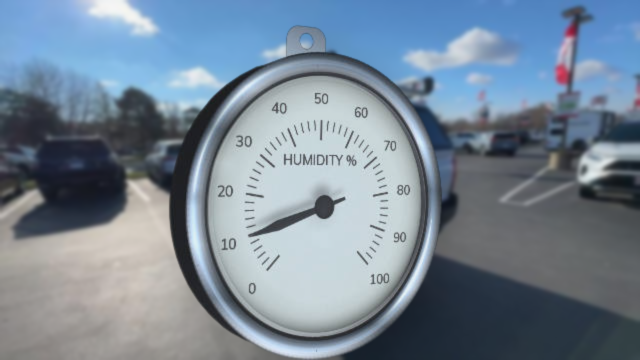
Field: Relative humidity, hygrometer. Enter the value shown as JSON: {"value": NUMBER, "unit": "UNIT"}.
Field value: {"value": 10, "unit": "%"}
